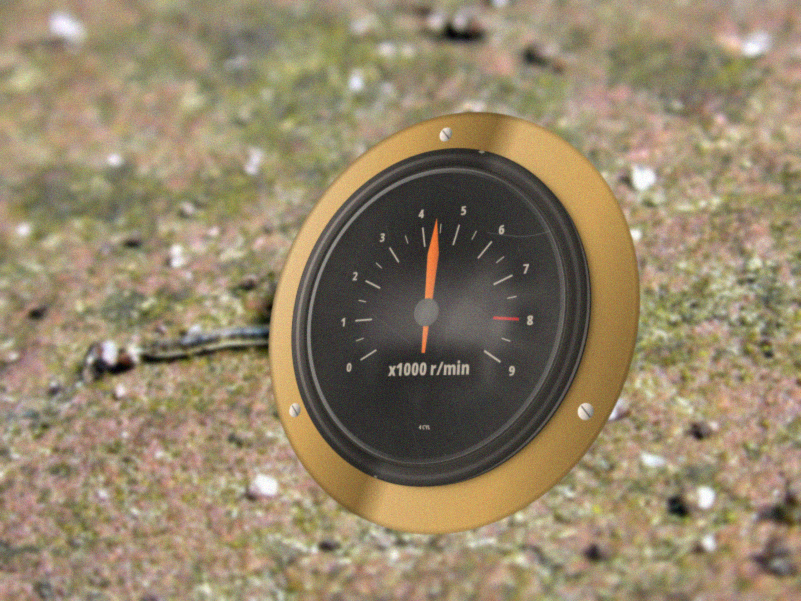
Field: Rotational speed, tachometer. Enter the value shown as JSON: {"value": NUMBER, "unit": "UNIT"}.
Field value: {"value": 4500, "unit": "rpm"}
